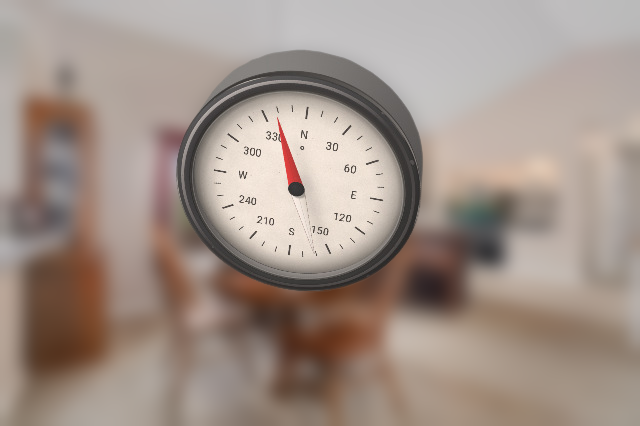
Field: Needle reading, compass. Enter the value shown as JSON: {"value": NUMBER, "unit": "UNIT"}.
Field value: {"value": 340, "unit": "°"}
